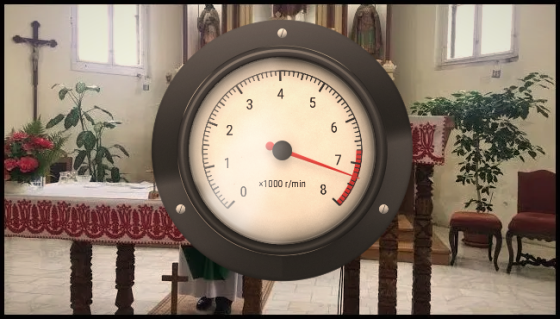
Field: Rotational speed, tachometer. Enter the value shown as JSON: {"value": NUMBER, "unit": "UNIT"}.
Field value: {"value": 7300, "unit": "rpm"}
